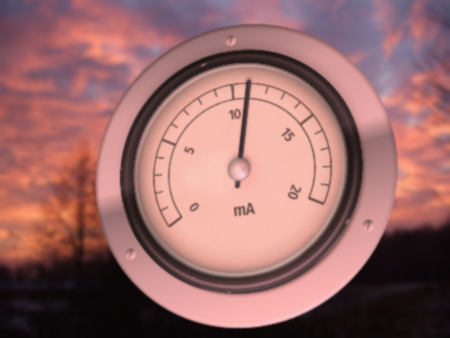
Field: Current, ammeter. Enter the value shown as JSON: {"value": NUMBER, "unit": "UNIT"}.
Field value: {"value": 11, "unit": "mA"}
